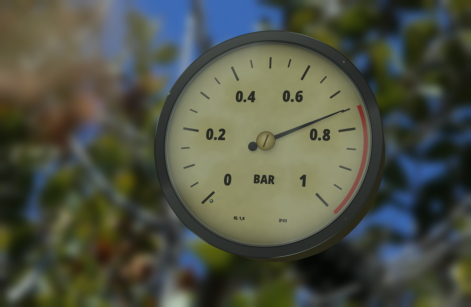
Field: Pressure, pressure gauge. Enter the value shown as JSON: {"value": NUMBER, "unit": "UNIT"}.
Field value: {"value": 0.75, "unit": "bar"}
